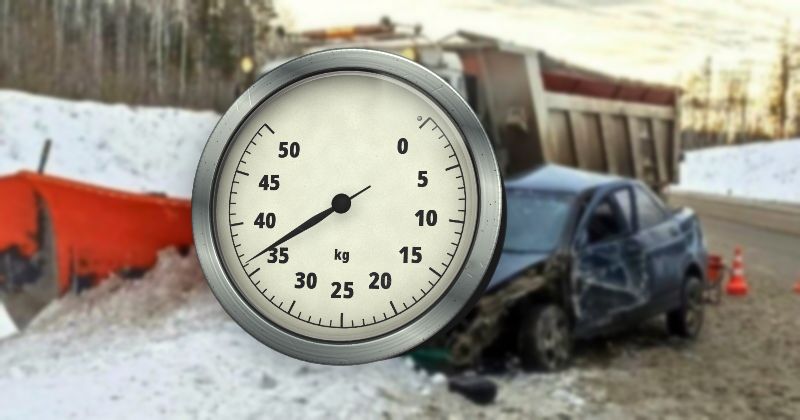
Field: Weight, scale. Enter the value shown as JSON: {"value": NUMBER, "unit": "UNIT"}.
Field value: {"value": 36, "unit": "kg"}
